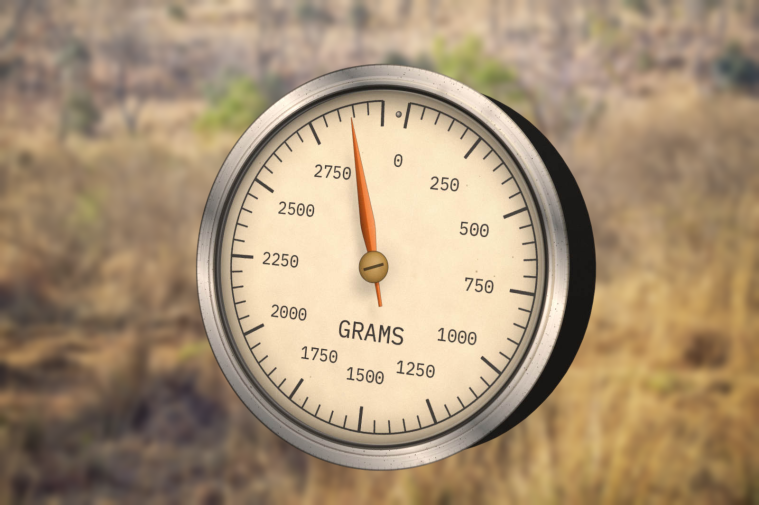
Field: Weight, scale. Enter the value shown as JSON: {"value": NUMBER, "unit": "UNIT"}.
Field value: {"value": 2900, "unit": "g"}
